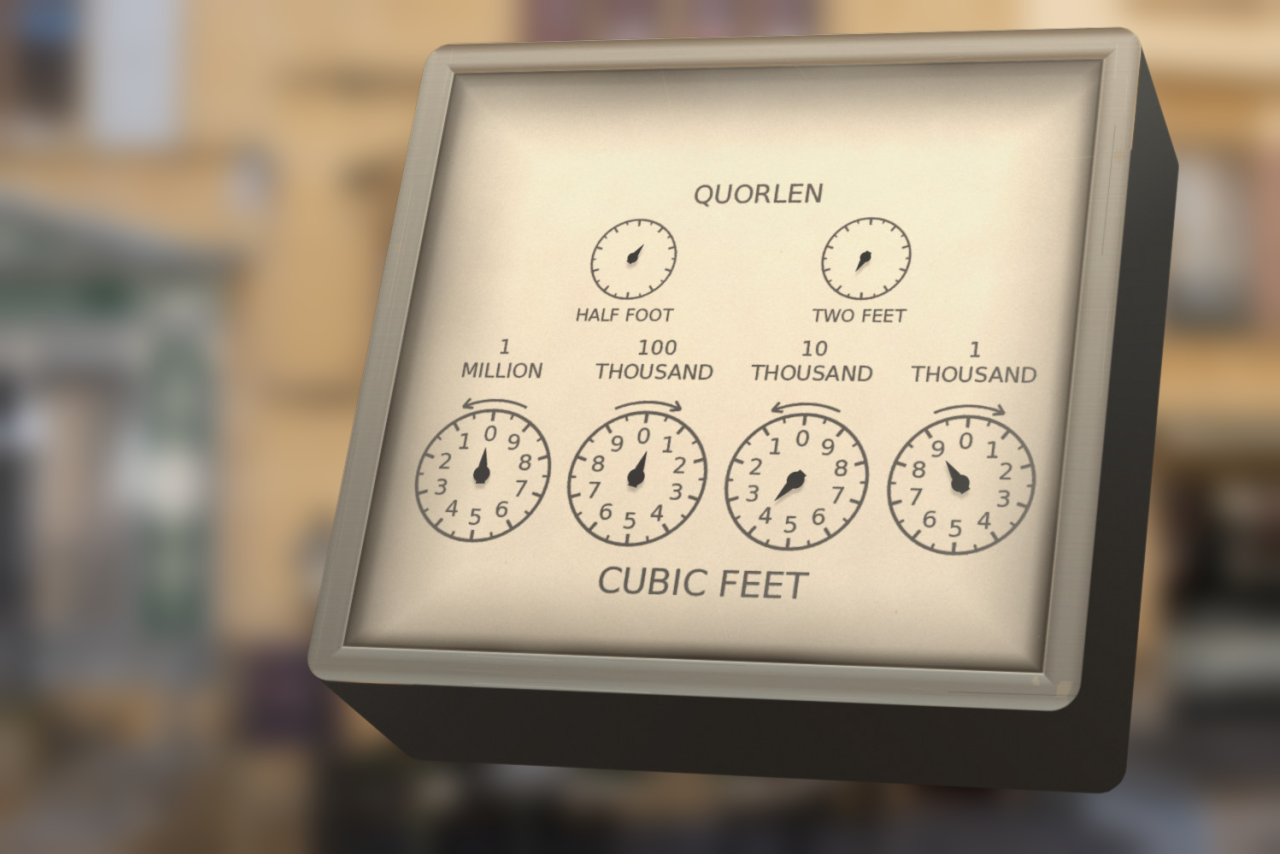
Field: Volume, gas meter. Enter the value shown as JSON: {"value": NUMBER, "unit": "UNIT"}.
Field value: {"value": 3900, "unit": "ft³"}
